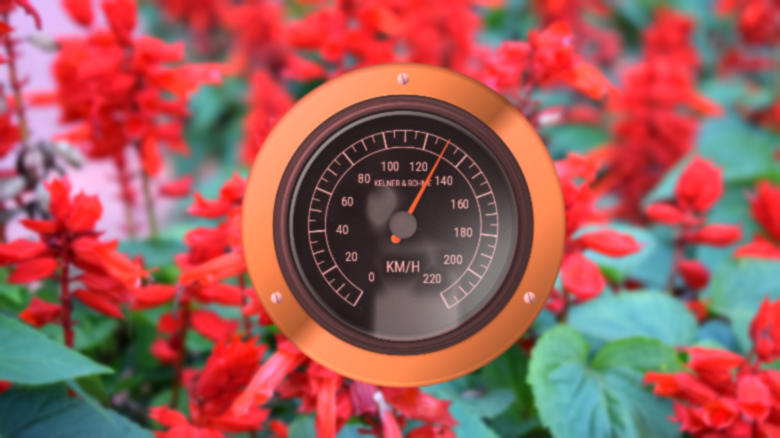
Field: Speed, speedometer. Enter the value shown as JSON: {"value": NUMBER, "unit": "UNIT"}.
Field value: {"value": 130, "unit": "km/h"}
